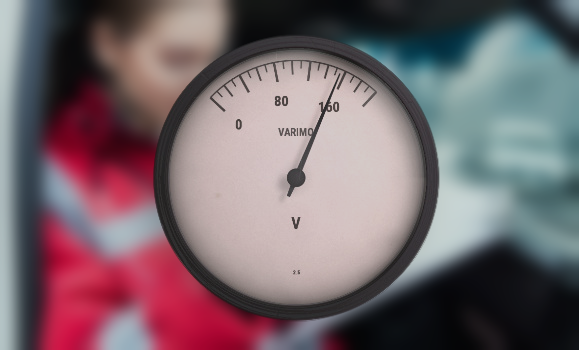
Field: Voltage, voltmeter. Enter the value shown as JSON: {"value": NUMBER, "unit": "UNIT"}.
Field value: {"value": 155, "unit": "V"}
